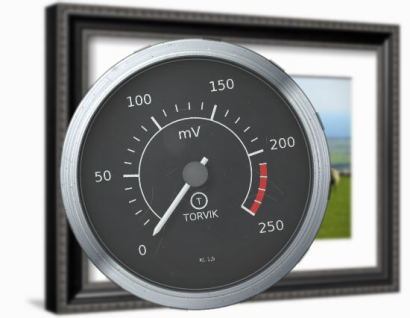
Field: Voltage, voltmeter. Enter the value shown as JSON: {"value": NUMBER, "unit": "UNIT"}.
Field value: {"value": 0, "unit": "mV"}
